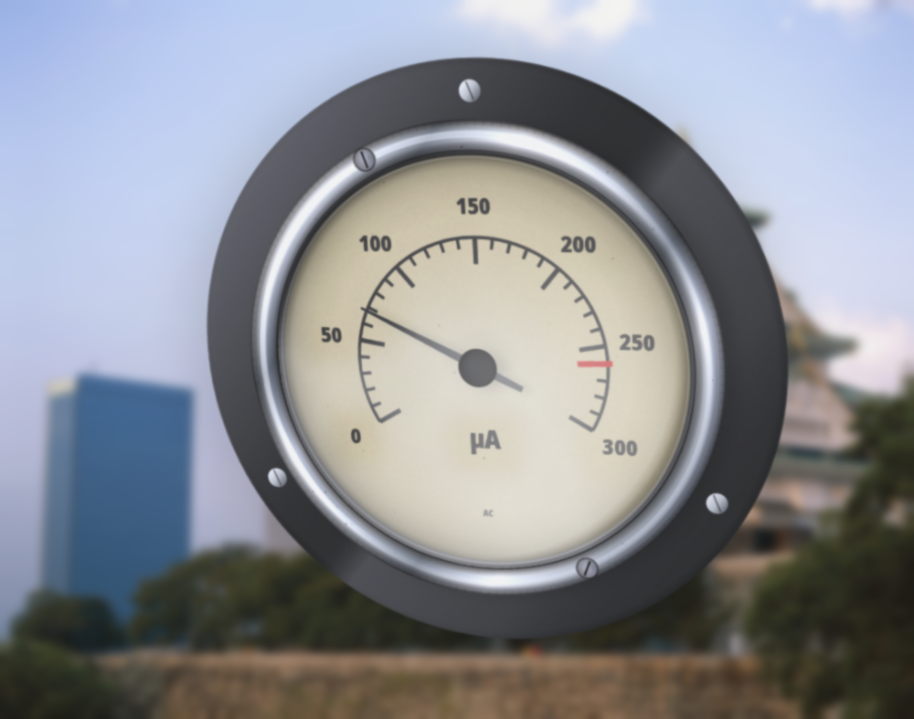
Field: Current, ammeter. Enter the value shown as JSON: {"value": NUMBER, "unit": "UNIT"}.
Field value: {"value": 70, "unit": "µA"}
